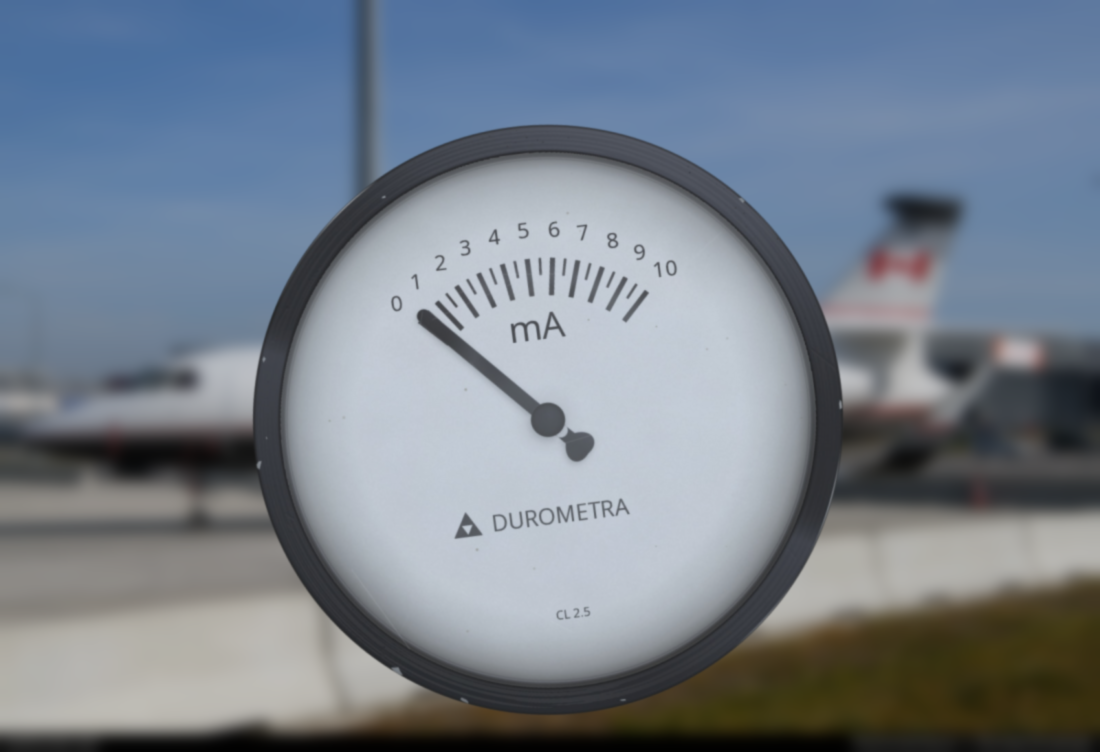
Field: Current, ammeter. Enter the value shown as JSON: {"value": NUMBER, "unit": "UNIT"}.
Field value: {"value": 0.25, "unit": "mA"}
